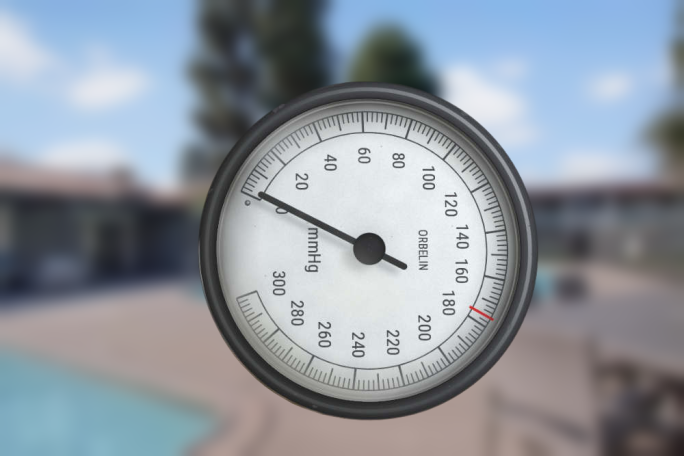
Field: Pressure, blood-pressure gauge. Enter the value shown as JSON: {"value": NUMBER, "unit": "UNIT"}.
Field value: {"value": 2, "unit": "mmHg"}
